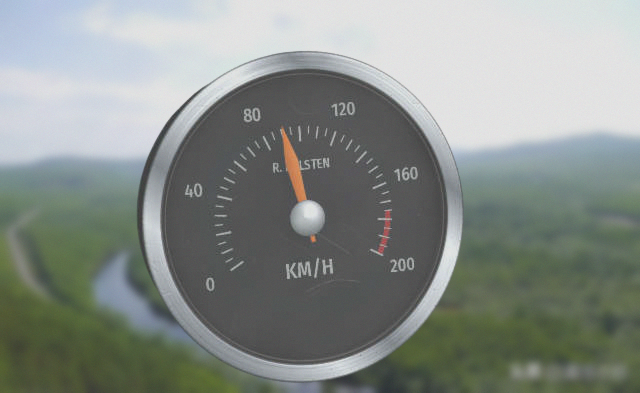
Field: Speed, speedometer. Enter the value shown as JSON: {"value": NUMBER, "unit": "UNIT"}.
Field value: {"value": 90, "unit": "km/h"}
